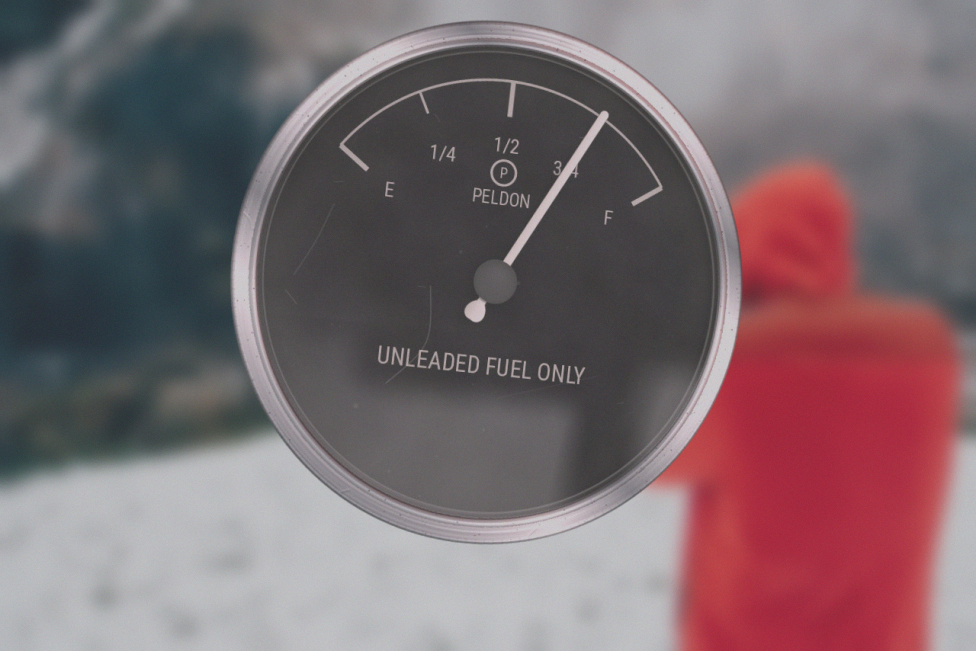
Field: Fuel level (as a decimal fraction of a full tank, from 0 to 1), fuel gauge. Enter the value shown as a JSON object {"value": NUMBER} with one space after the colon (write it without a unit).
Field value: {"value": 0.75}
